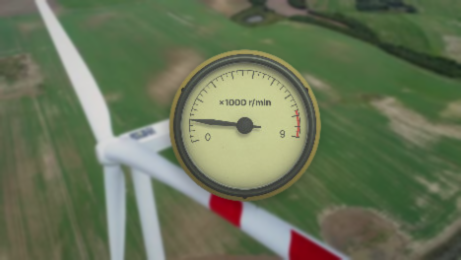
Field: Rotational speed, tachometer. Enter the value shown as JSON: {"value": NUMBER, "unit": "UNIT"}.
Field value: {"value": 1000, "unit": "rpm"}
